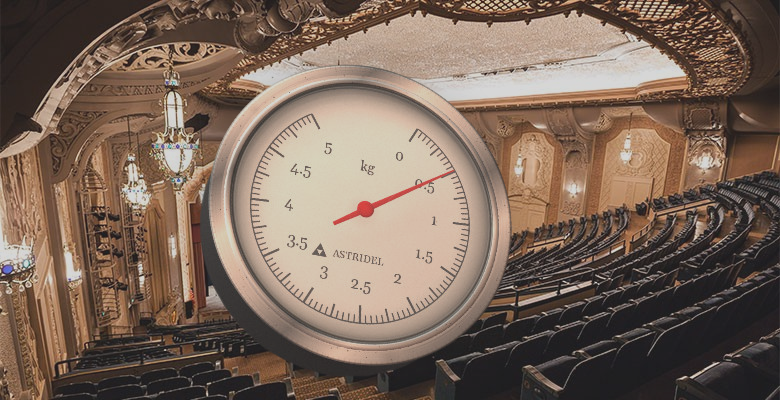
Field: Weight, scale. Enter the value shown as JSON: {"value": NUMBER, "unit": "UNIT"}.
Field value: {"value": 0.5, "unit": "kg"}
